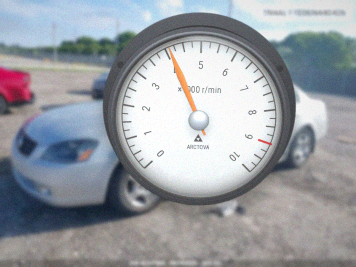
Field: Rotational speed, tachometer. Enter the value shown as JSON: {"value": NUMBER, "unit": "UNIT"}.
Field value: {"value": 4125, "unit": "rpm"}
